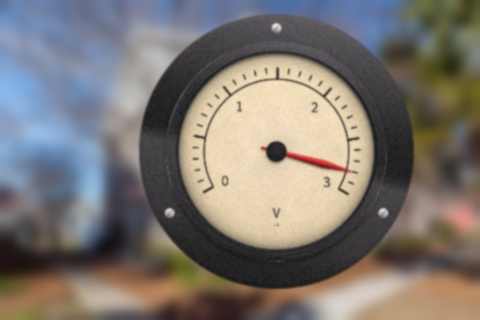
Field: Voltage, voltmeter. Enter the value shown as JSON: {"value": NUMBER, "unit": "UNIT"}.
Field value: {"value": 2.8, "unit": "V"}
